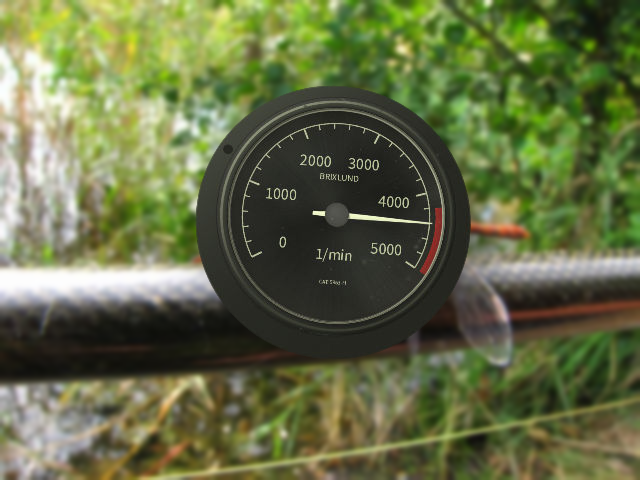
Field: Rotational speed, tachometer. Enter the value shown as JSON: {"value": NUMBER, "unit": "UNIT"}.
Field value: {"value": 4400, "unit": "rpm"}
